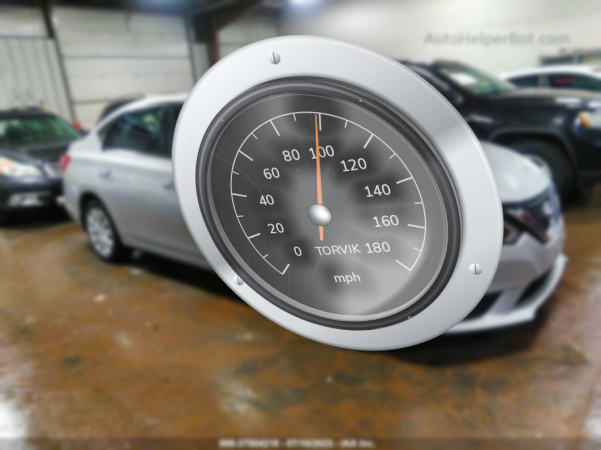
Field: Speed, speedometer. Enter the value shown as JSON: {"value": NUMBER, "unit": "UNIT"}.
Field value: {"value": 100, "unit": "mph"}
